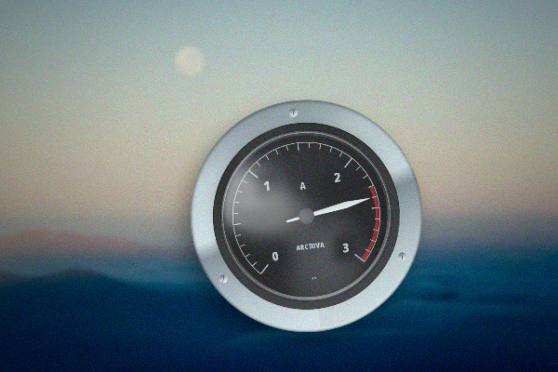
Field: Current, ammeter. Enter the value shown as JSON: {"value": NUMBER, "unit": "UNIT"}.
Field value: {"value": 2.4, "unit": "A"}
